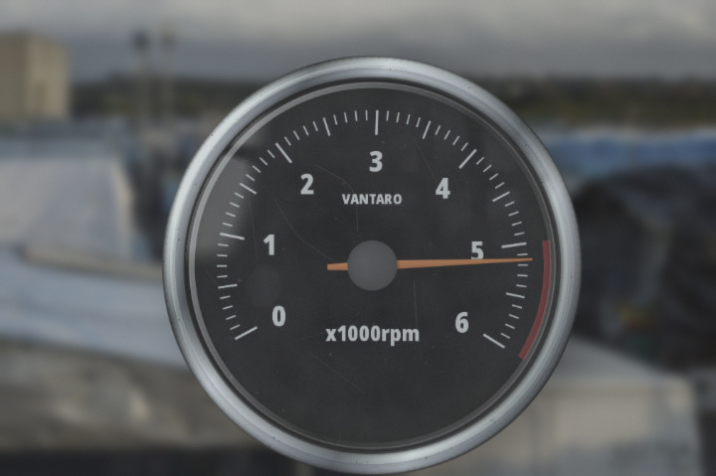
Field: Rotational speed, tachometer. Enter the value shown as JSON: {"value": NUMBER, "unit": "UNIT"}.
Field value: {"value": 5150, "unit": "rpm"}
